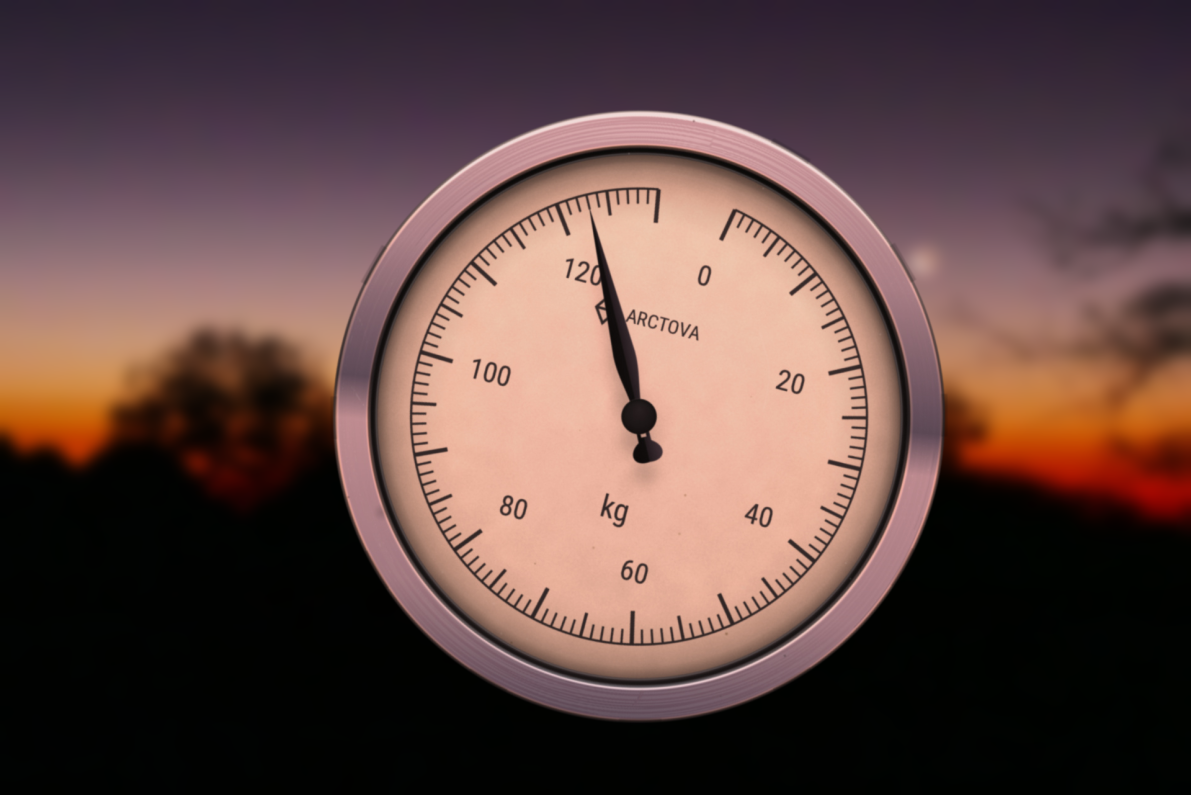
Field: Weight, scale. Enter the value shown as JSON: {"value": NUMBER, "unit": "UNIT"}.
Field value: {"value": 123, "unit": "kg"}
